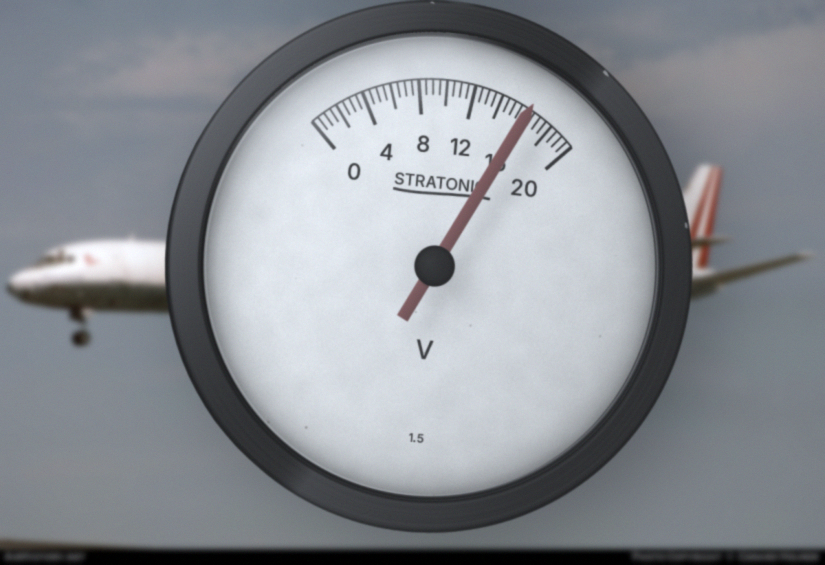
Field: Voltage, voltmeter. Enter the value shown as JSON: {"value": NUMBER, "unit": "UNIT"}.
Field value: {"value": 16, "unit": "V"}
